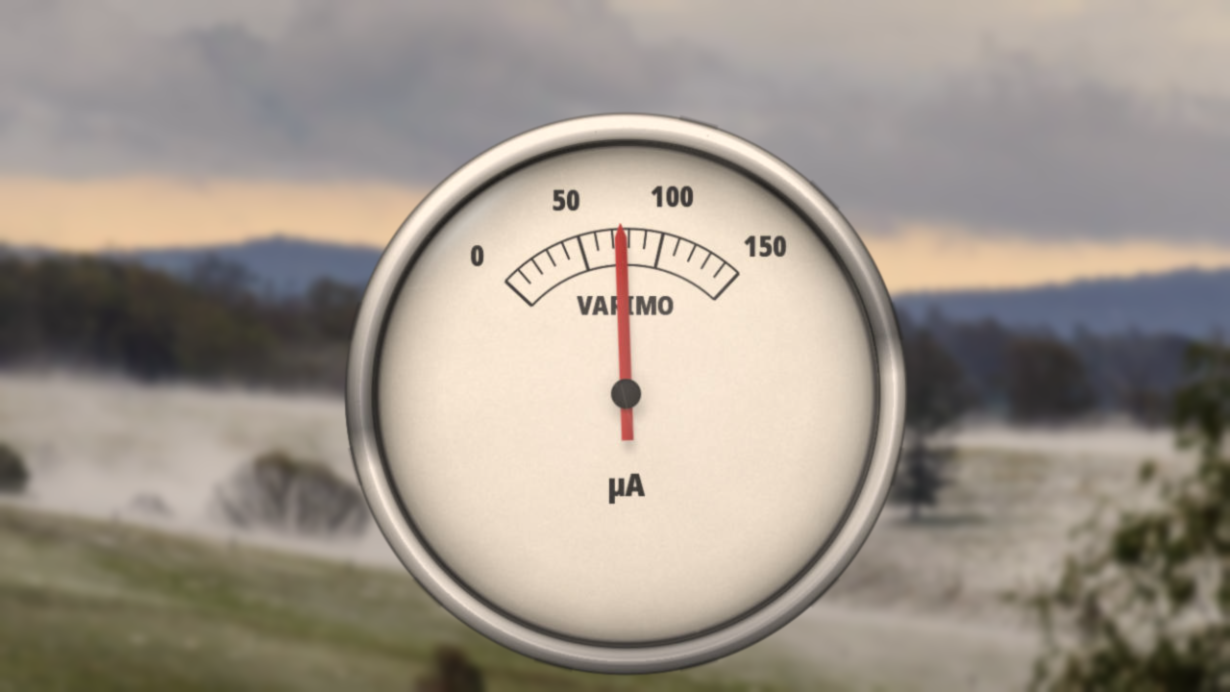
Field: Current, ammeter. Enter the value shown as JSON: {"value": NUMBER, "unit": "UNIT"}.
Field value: {"value": 75, "unit": "µA"}
